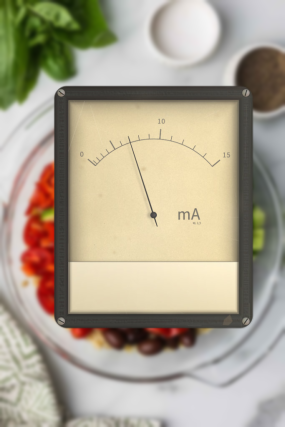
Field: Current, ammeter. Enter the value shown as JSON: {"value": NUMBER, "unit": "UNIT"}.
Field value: {"value": 7, "unit": "mA"}
